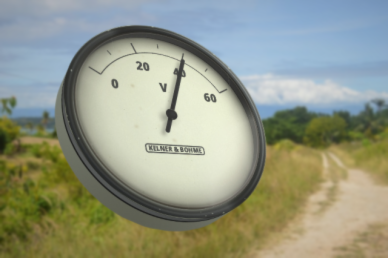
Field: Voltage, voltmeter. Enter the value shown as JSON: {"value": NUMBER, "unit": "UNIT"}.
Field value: {"value": 40, "unit": "V"}
